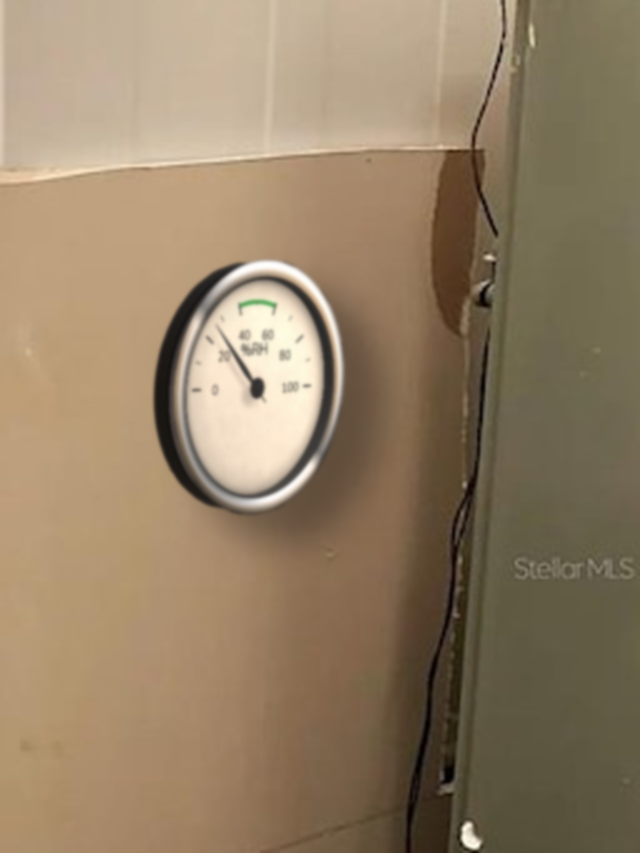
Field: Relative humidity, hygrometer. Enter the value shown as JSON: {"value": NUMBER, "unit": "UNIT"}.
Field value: {"value": 25, "unit": "%"}
